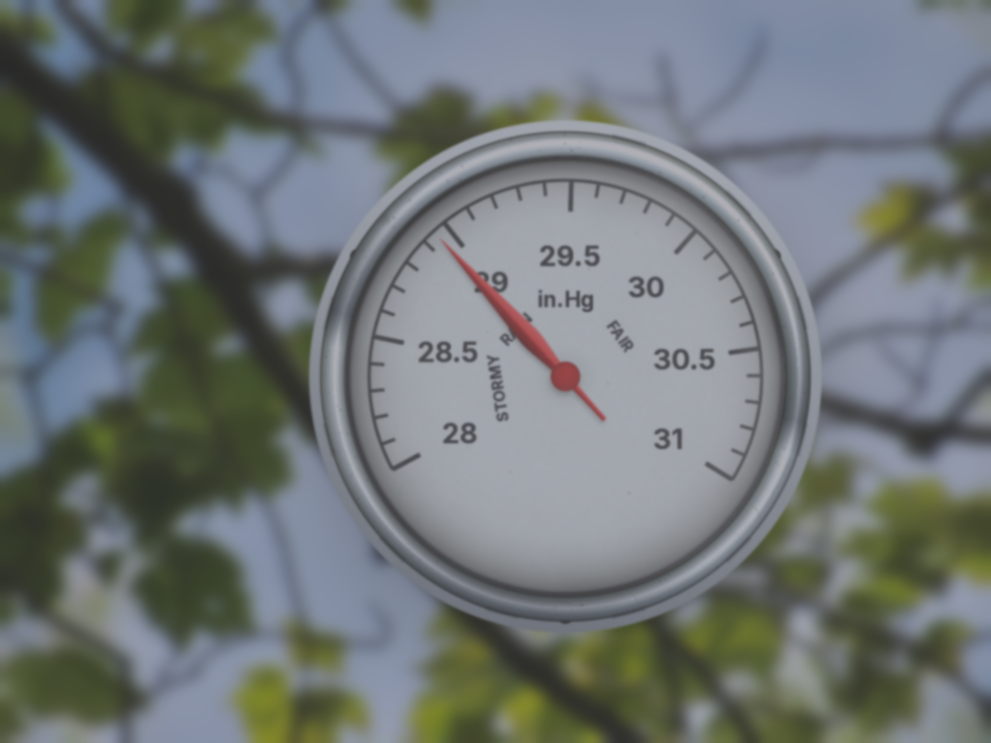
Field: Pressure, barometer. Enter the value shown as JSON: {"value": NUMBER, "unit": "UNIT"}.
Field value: {"value": 28.95, "unit": "inHg"}
